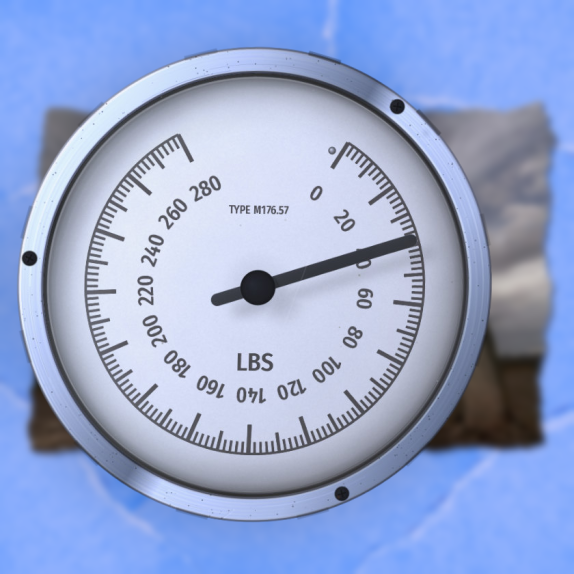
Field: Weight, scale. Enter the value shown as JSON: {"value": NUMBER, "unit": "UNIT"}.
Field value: {"value": 38, "unit": "lb"}
